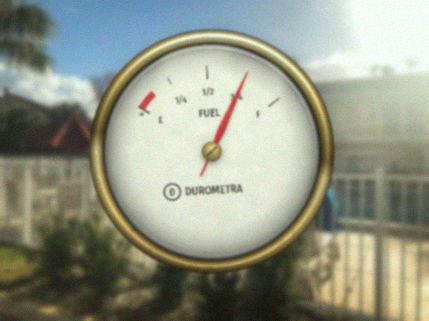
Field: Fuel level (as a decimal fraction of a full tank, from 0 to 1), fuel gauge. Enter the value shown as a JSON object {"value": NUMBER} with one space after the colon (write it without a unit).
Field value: {"value": 0.75}
